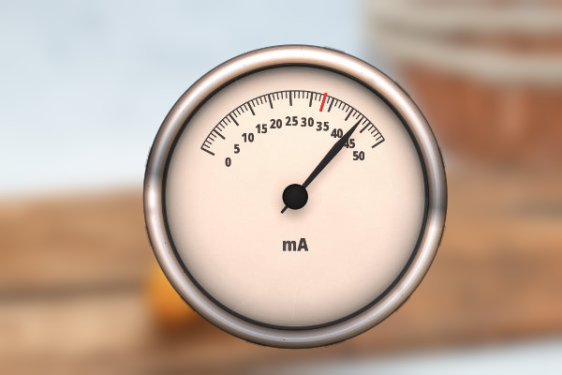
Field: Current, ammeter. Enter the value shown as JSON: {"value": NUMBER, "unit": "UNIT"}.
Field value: {"value": 43, "unit": "mA"}
